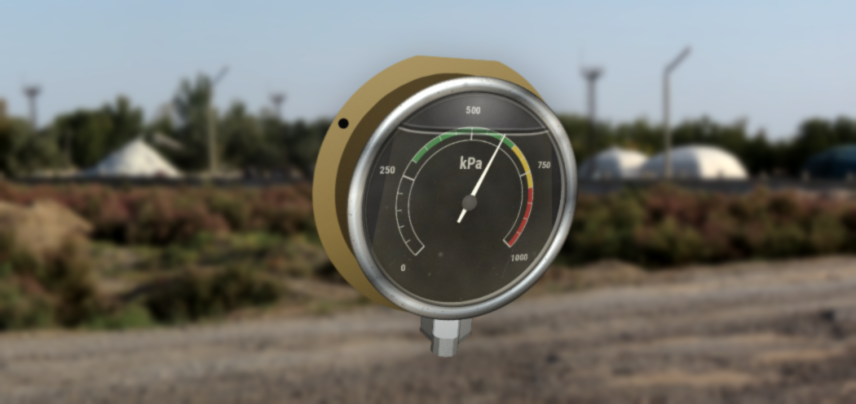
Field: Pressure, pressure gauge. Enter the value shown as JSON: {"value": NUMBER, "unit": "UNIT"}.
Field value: {"value": 600, "unit": "kPa"}
